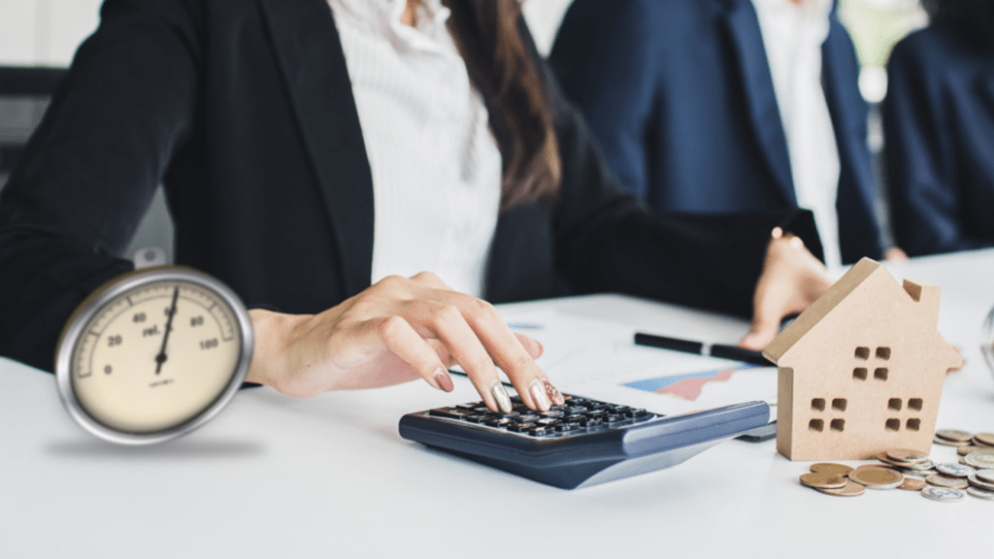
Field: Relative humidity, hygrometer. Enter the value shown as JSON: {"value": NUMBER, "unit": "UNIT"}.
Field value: {"value": 60, "unit": "%"}
